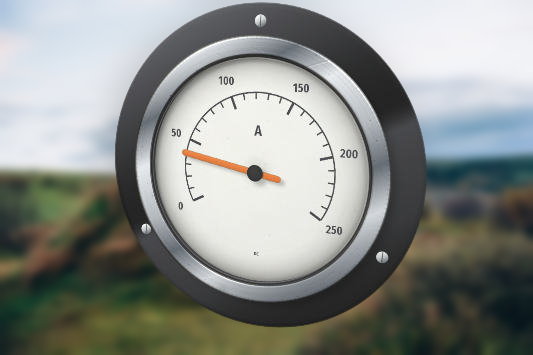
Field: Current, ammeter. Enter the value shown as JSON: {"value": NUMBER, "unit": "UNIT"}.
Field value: {"value": 40, "unit": "A"}
